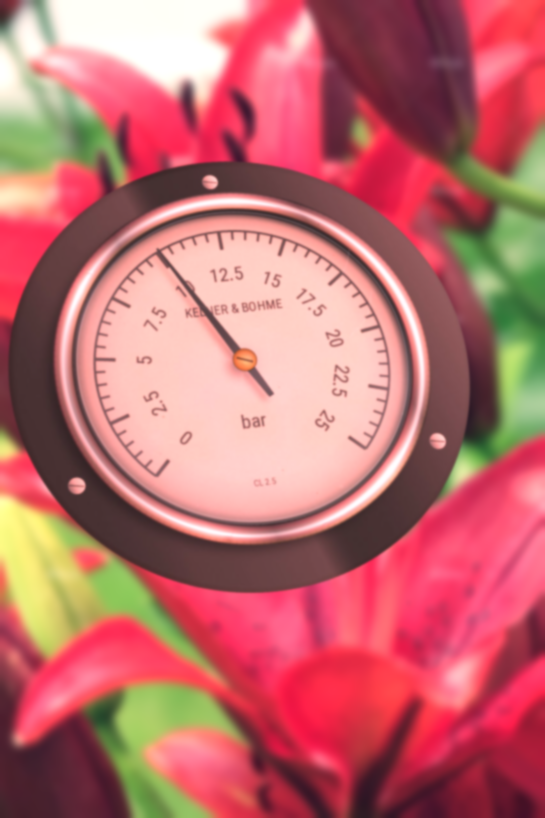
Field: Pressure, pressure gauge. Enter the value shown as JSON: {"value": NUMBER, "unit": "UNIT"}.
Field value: {"value": 10, "unit": "bar"}
